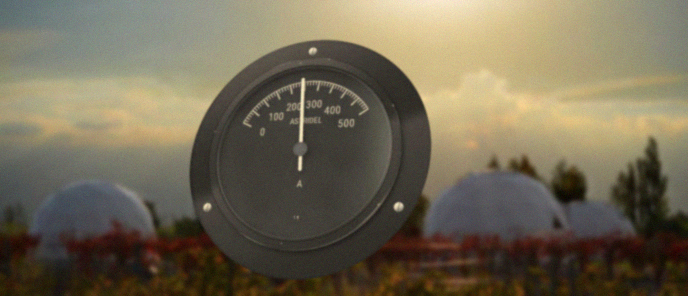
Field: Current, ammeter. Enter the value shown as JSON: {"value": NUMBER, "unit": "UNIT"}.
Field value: {"value": 250, "unit": "A"}
